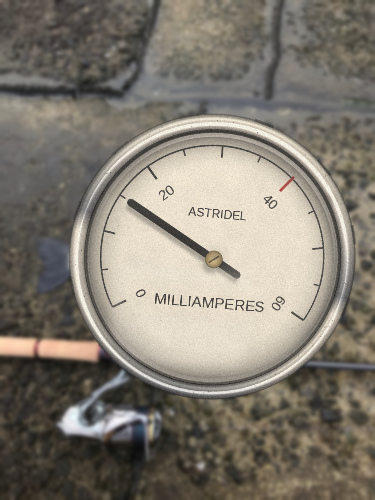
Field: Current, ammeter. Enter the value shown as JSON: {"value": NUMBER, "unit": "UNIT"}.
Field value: {"value": 15, "unit": "mA"}
